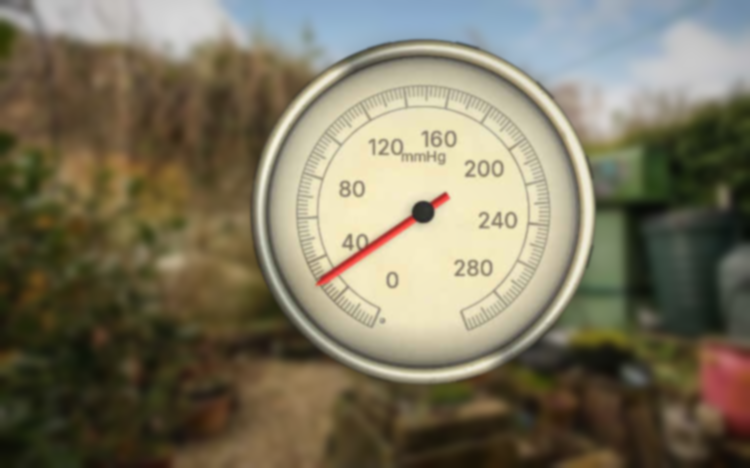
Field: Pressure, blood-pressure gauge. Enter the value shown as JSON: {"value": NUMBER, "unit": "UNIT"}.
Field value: {"value": 30, "unit": "mmHg"}
